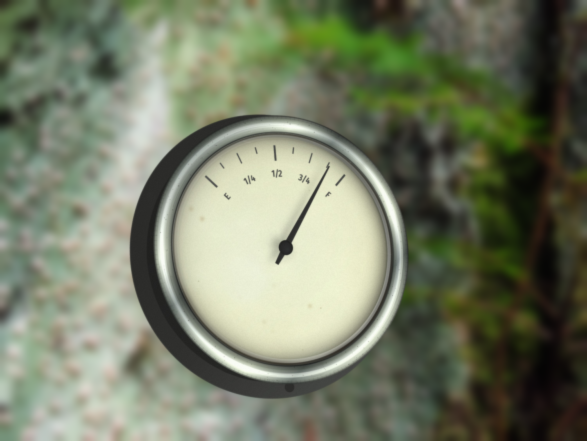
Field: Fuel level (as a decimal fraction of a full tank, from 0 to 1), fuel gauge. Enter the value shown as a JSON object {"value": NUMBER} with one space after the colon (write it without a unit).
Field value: {"value": 0.875}
